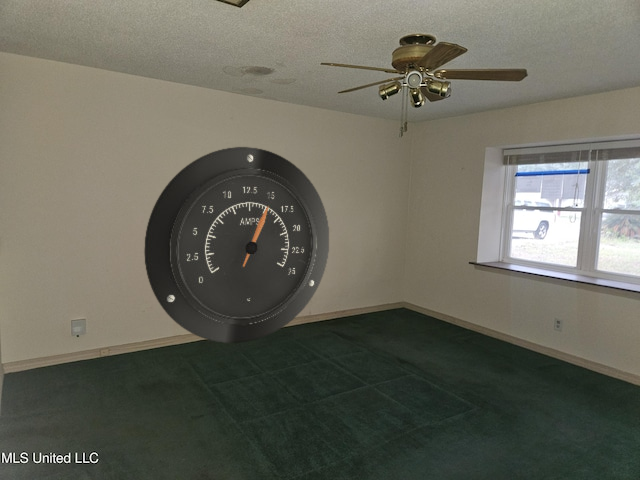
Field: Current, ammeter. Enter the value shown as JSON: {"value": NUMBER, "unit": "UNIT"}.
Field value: {"value": 15, "unit": "A"}
